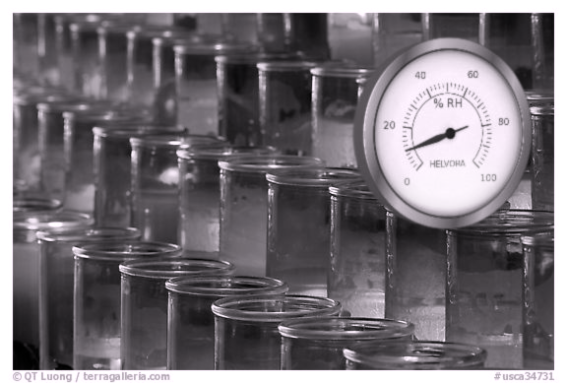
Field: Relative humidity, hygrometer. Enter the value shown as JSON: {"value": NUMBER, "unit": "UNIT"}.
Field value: {"value": 10, "unit": "%"}
